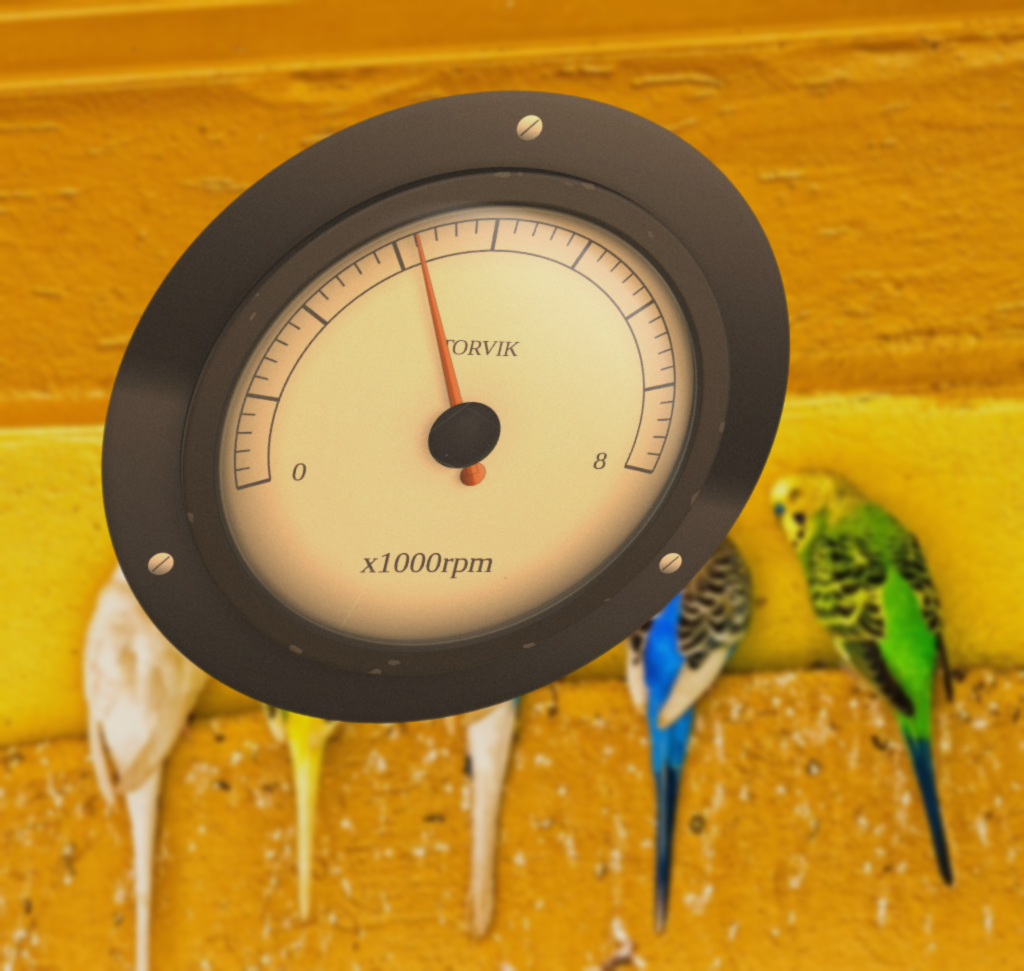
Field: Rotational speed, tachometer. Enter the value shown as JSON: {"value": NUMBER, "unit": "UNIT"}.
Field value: {"value": 3200, "unit": "rpm"}
